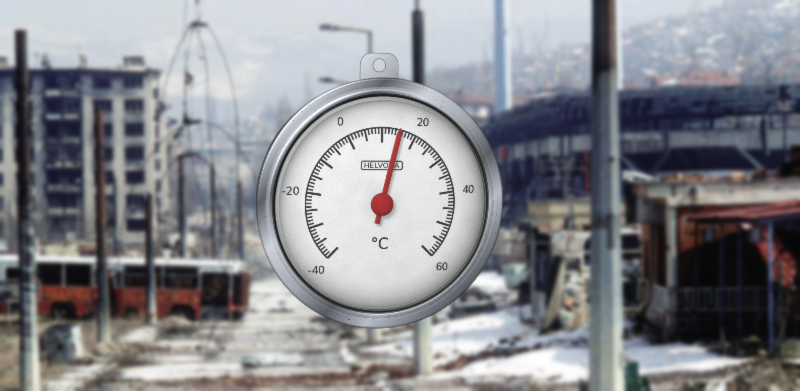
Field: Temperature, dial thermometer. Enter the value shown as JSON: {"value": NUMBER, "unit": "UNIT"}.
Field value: {"value": 15, "unit": "°C"}
